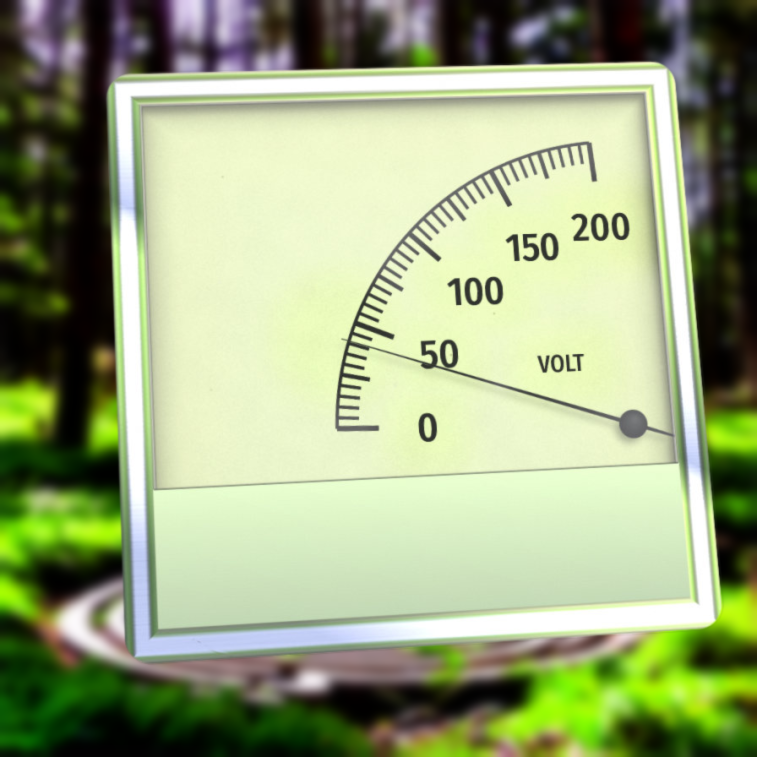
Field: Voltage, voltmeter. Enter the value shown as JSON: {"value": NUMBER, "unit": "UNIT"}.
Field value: {"value": 40, "unit": "V"}
